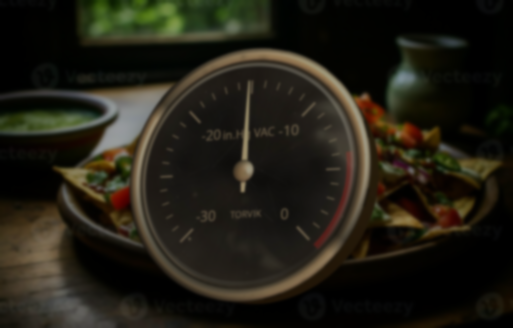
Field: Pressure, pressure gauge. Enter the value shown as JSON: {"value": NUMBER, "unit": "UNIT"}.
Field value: {"value": -15, "unit": "inHg"}
